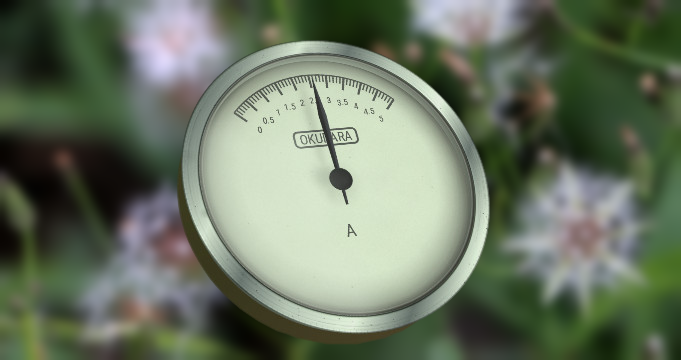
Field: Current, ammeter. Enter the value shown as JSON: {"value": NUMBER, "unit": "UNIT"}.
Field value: {"value": 2.5, "unit": "A"}
